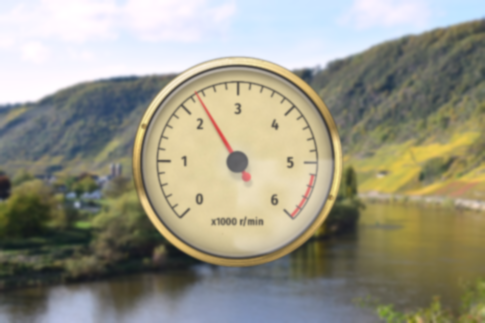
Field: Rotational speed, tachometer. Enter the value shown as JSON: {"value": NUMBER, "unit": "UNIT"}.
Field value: {"value": 2300, "unit": "rpm"}
